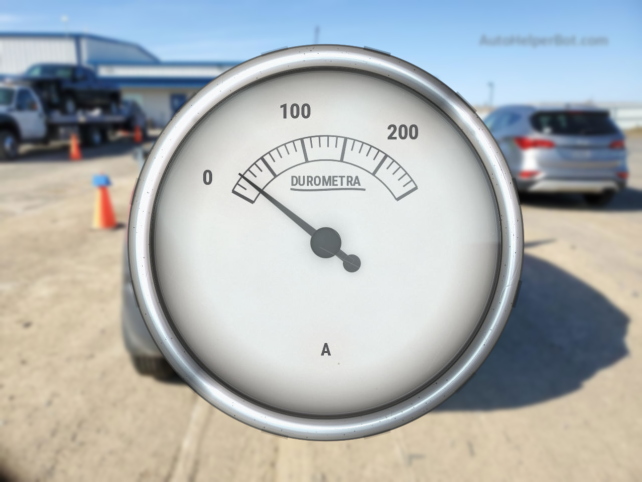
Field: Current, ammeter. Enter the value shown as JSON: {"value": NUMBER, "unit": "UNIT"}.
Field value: {"value": 20, "unit": "A"}
